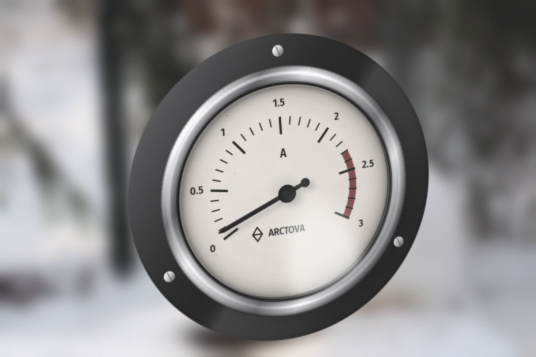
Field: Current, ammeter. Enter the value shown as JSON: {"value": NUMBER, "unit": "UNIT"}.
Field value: {"value": 0.1, "unit": "A"}
